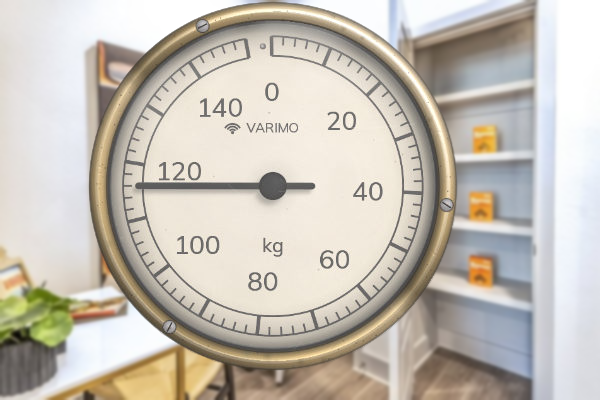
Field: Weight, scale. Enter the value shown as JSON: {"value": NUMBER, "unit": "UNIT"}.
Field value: {"value": 116, "unit": "kg"}
